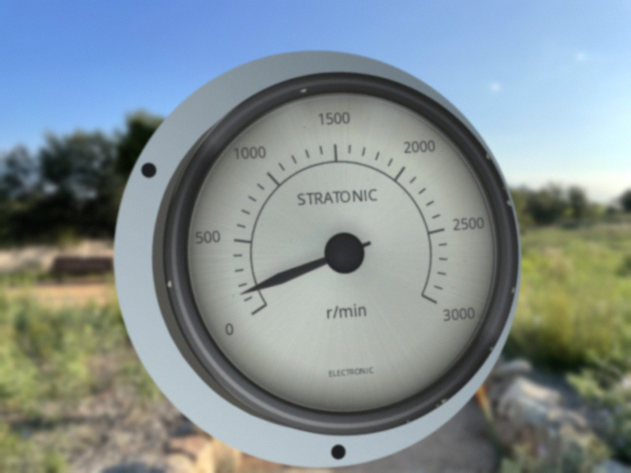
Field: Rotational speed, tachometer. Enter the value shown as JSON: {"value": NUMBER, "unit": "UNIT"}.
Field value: {"value": 150, "unit": "rpm"}
